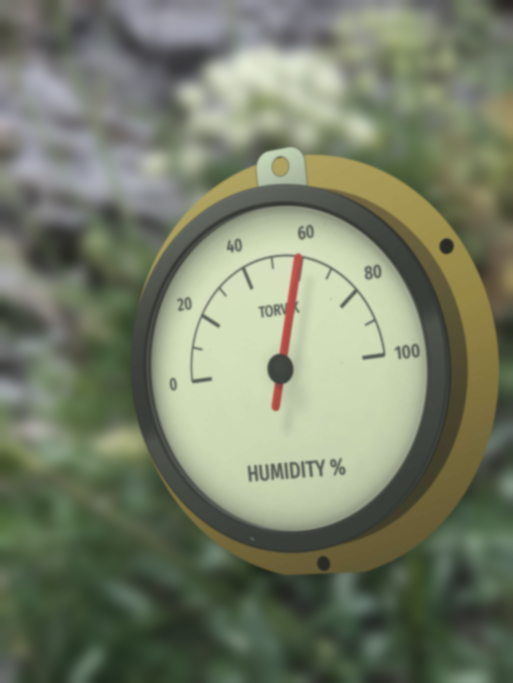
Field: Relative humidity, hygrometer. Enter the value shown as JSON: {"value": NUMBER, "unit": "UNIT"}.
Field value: {"value": 60, "unit": "%"}
